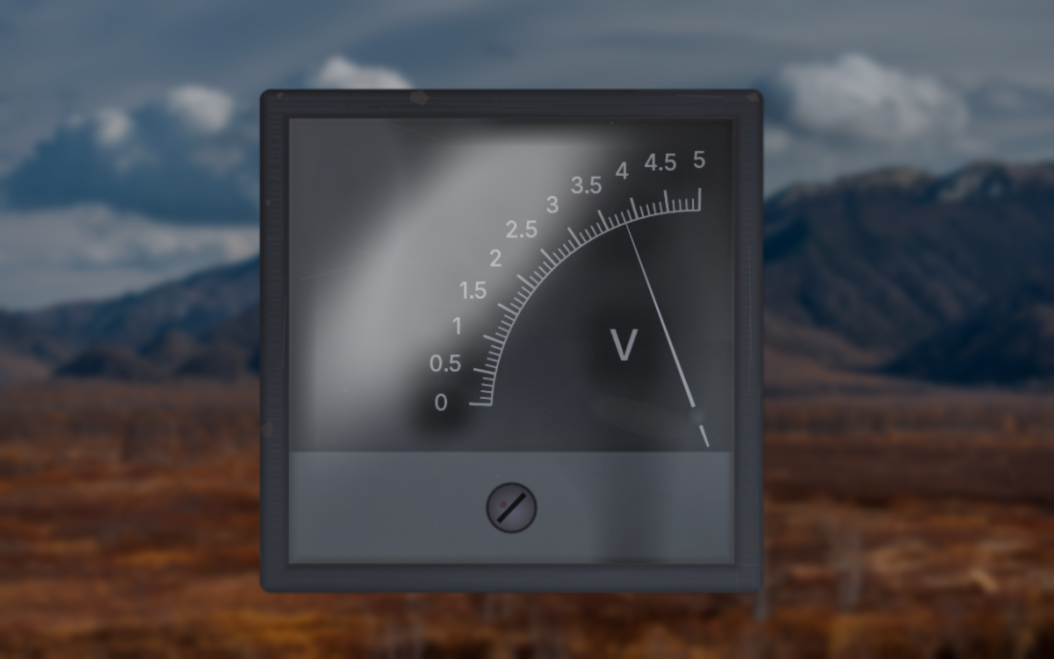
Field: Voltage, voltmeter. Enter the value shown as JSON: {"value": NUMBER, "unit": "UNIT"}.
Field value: {"value": 3.8, "unit": "V"}
